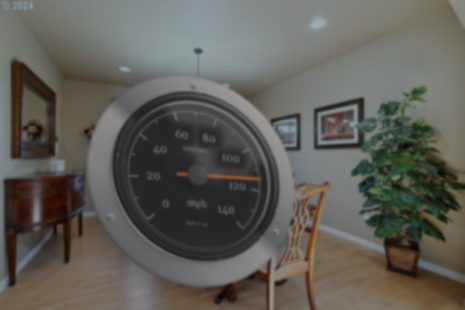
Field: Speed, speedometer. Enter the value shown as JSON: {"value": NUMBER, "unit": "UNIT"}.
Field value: {"value": 115, "unit": "mph"}
